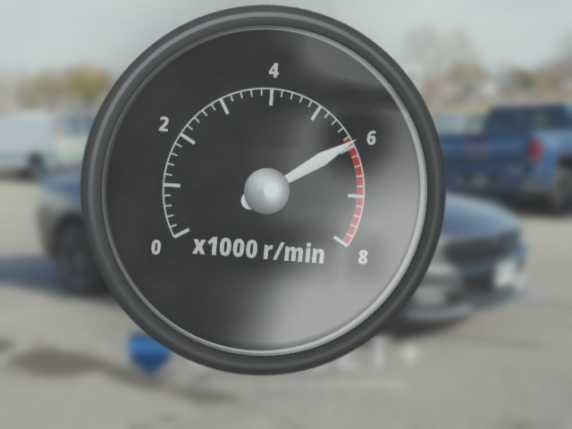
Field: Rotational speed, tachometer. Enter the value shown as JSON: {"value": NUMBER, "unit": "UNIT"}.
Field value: {"value": 5900, "unit": "rpm"}
